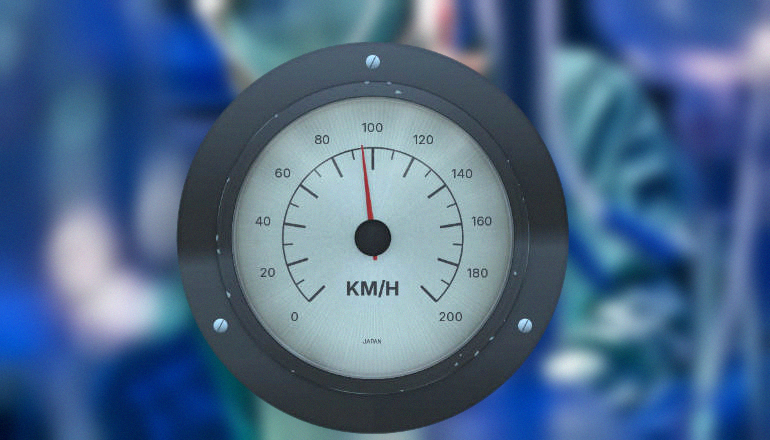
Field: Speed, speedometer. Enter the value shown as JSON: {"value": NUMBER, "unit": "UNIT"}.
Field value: {"value": 95, "unit": "km/h"}
